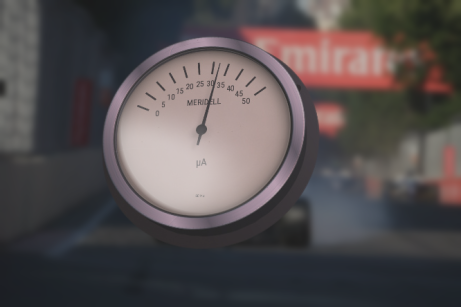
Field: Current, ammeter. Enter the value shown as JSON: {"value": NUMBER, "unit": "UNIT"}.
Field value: {"value": 32.5, "unit": "µA"}
